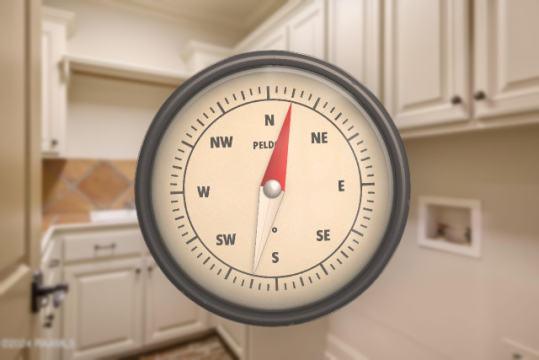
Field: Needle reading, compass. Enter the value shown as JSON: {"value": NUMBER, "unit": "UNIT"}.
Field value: {"value": 15, "unit": "°"}
